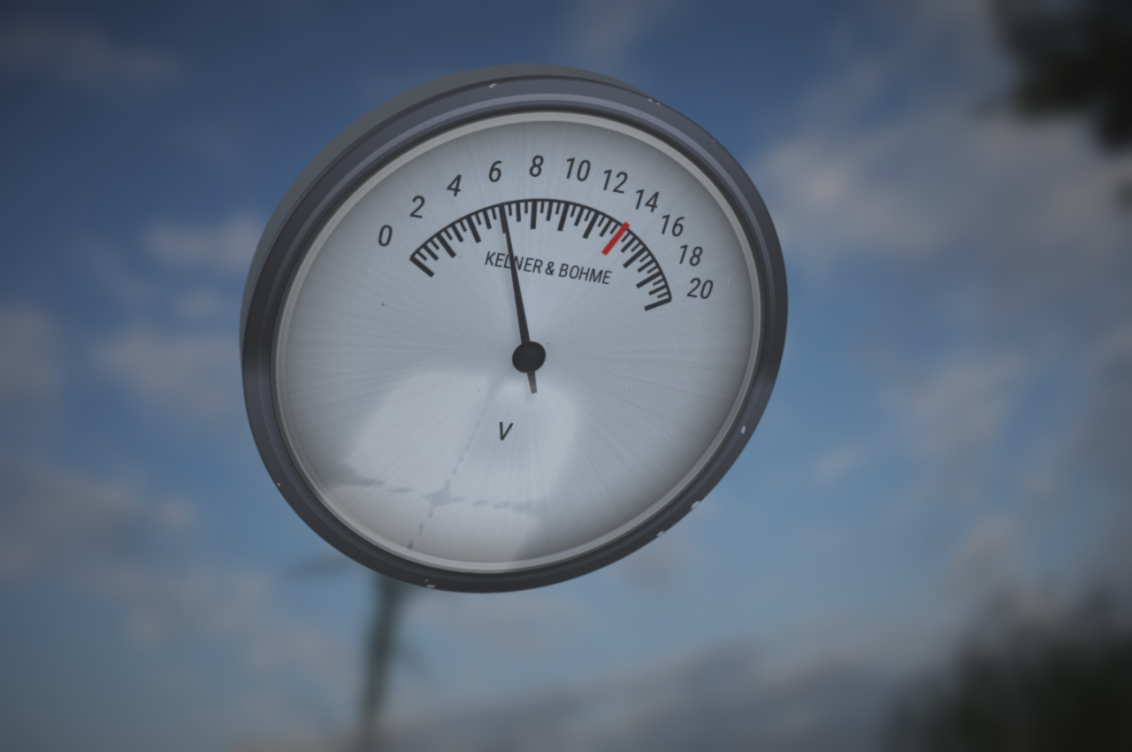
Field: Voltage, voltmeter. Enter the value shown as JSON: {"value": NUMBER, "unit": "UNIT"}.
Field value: {"value": 6, "unit": "V"}
